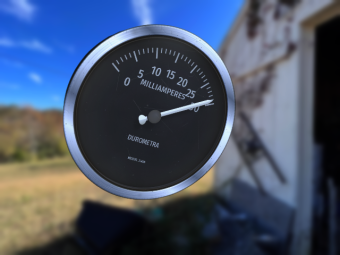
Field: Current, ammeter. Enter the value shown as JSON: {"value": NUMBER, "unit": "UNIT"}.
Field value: {"value": 29, "unit": "mA"}
